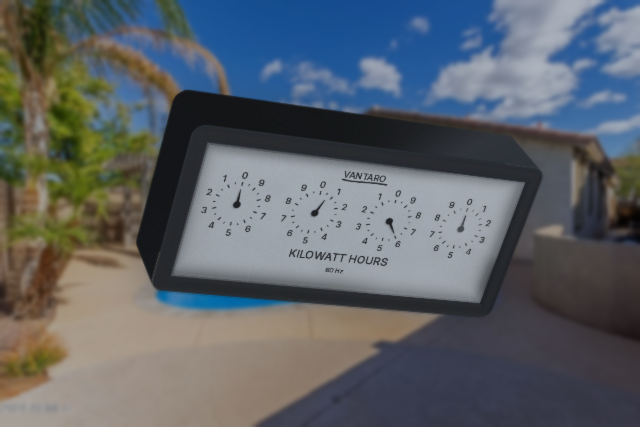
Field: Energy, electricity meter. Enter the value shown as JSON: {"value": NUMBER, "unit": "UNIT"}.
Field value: {"value": 60, "unit": "kWh"}
